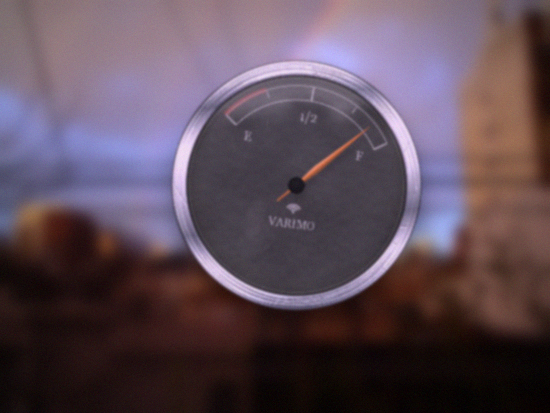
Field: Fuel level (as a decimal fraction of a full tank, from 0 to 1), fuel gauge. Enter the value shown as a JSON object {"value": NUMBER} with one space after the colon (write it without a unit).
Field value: {"value": 0.875}
